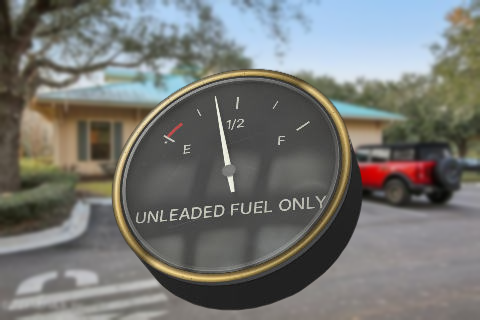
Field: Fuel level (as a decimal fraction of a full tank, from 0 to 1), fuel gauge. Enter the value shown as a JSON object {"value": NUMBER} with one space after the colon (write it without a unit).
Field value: {"value": 0.375}
